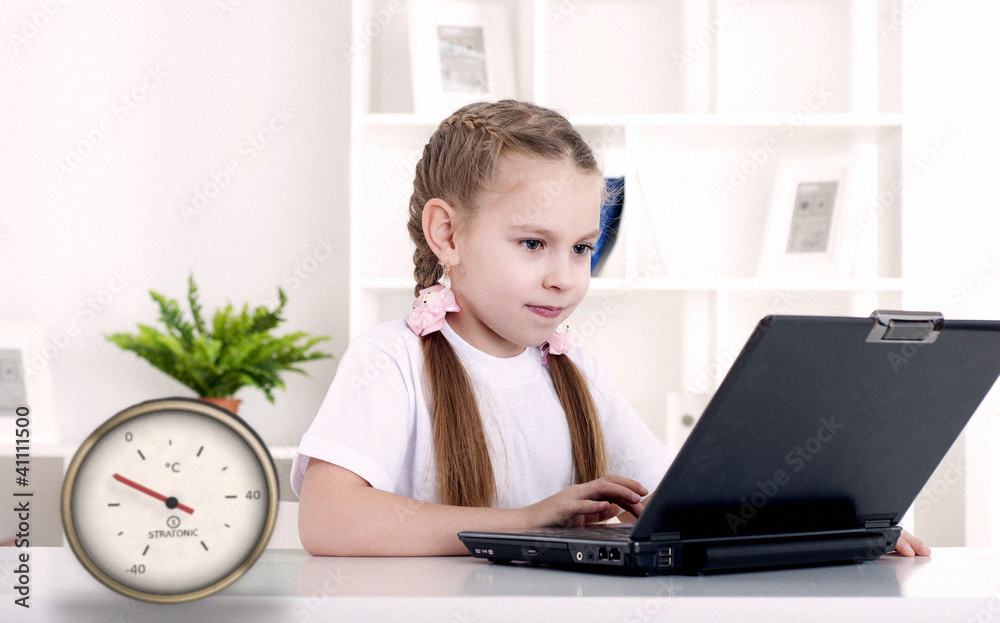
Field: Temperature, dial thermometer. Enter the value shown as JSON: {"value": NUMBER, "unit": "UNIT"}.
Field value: {"value": -10, "unit": "°C"}
